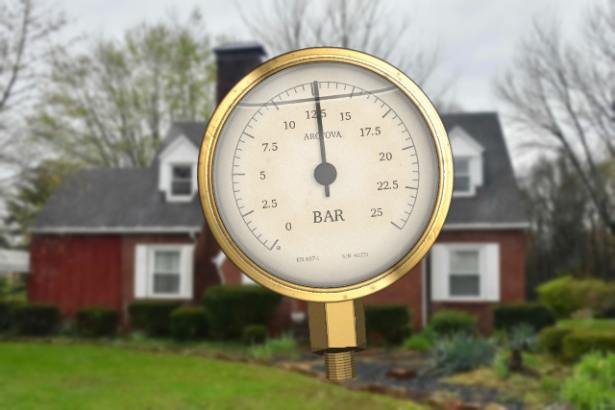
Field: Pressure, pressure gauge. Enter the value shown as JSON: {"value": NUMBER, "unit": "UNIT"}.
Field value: {"value": 12.75, "unit": "bar"}
